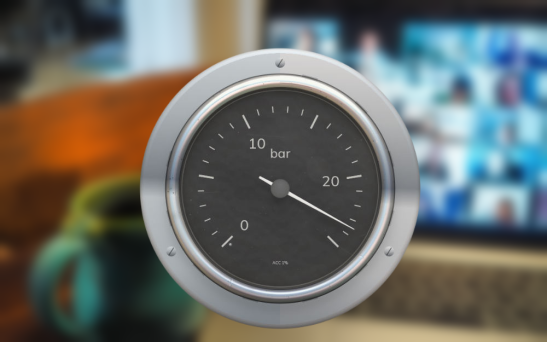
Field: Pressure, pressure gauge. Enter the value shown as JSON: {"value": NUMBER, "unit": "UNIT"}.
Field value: {"value": 23.5, "unit": "bar"}
